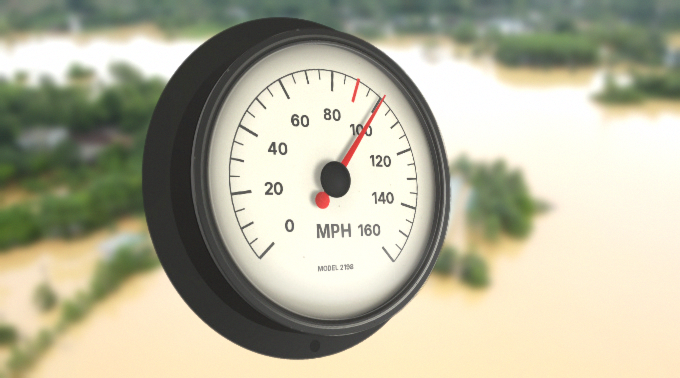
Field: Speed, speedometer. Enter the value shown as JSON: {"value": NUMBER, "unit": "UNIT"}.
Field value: {"value": 100, "unit": "mph"}
